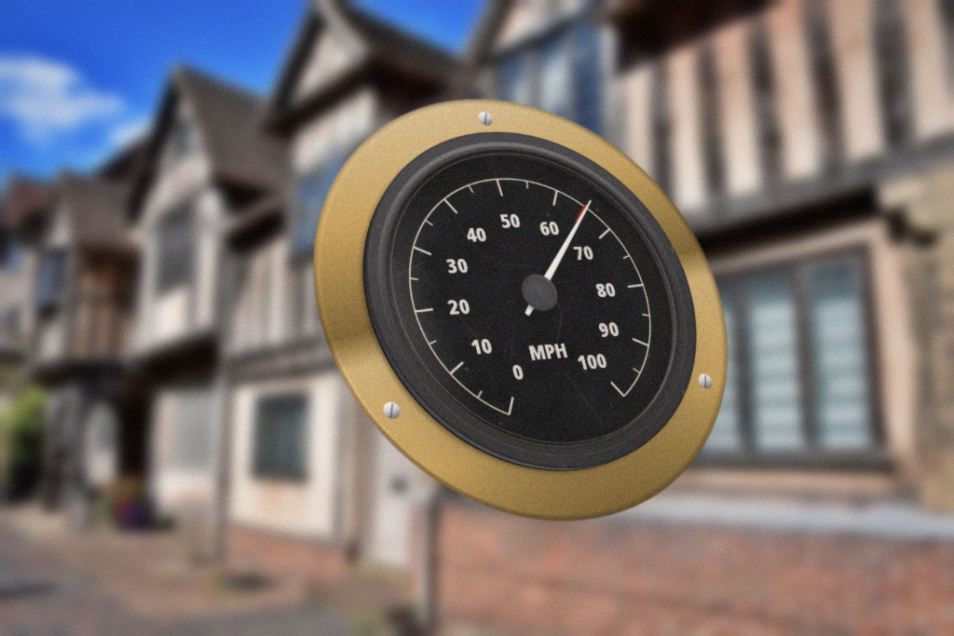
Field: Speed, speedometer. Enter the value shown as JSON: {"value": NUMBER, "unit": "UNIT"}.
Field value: {"value": 65, "unit": "mph"}
